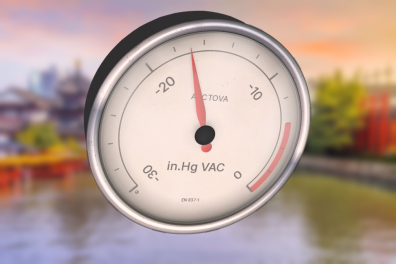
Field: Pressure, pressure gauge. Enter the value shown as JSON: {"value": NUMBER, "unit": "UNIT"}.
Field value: {"value": -17, "unit": "inHg"}
